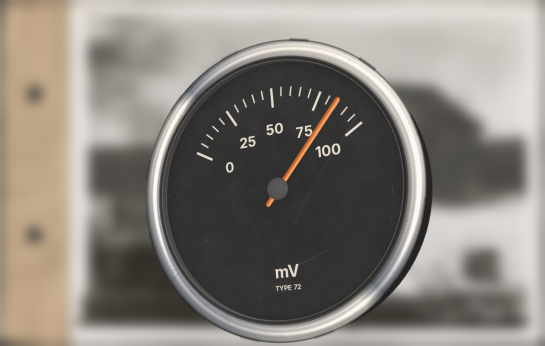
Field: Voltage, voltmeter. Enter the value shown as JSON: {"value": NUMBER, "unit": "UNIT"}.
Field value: {"value": 85, "unit": "mV"}
